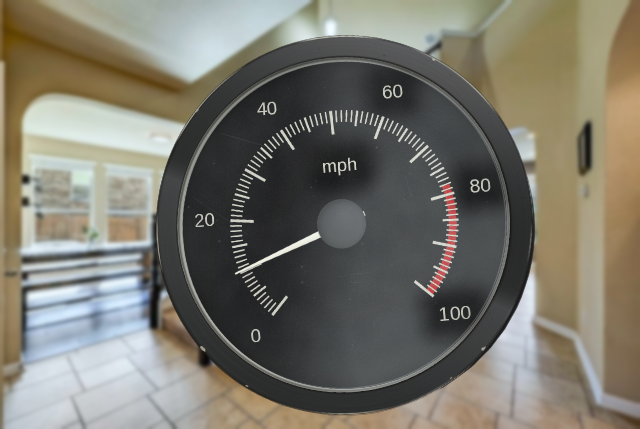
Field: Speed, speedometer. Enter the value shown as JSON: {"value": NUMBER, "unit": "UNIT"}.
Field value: {"value": 10, "unit": "mph"}
